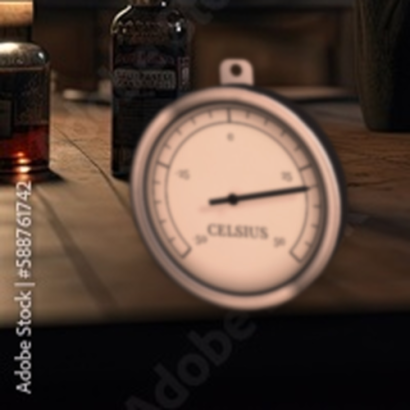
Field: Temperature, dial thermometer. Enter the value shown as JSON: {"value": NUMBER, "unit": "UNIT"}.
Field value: {"value": 30, "unit": "°C"}
